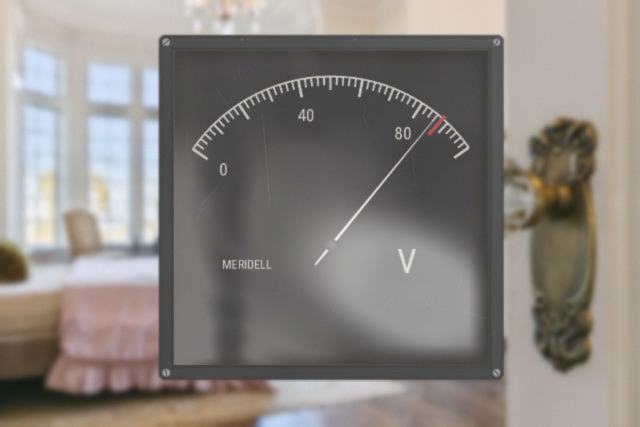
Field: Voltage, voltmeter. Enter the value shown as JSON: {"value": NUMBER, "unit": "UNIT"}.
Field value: {"value": 86, "unit": "V"}
